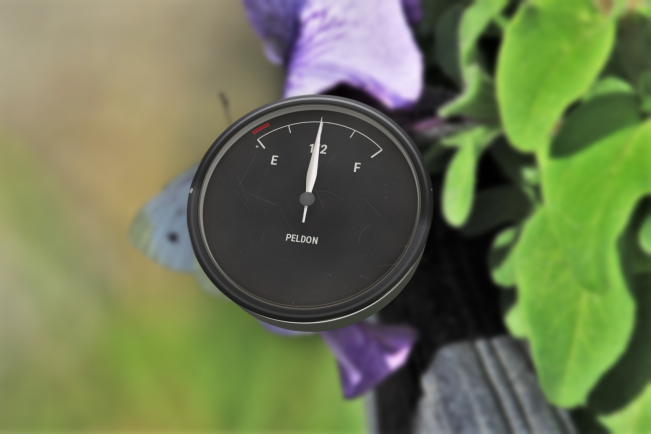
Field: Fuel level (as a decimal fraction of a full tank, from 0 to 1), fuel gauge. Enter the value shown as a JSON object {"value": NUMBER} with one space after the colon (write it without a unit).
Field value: {"value": 0.5}
